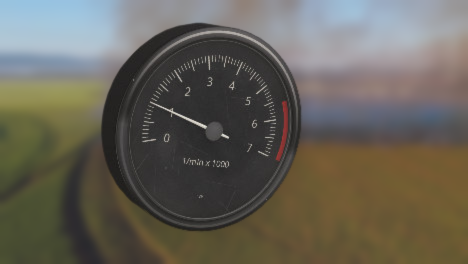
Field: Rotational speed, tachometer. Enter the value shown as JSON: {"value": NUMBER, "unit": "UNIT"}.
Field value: {"value": 1000, "unit": "rpm"}
